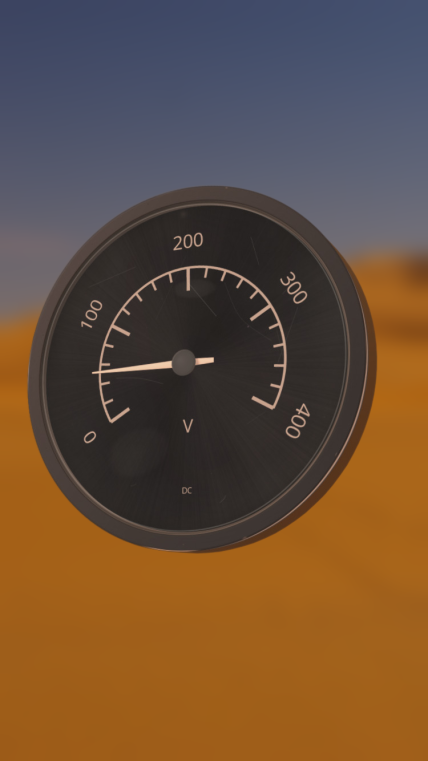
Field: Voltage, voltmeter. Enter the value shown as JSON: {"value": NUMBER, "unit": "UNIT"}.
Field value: {"value": 50, "unit": "V"}
